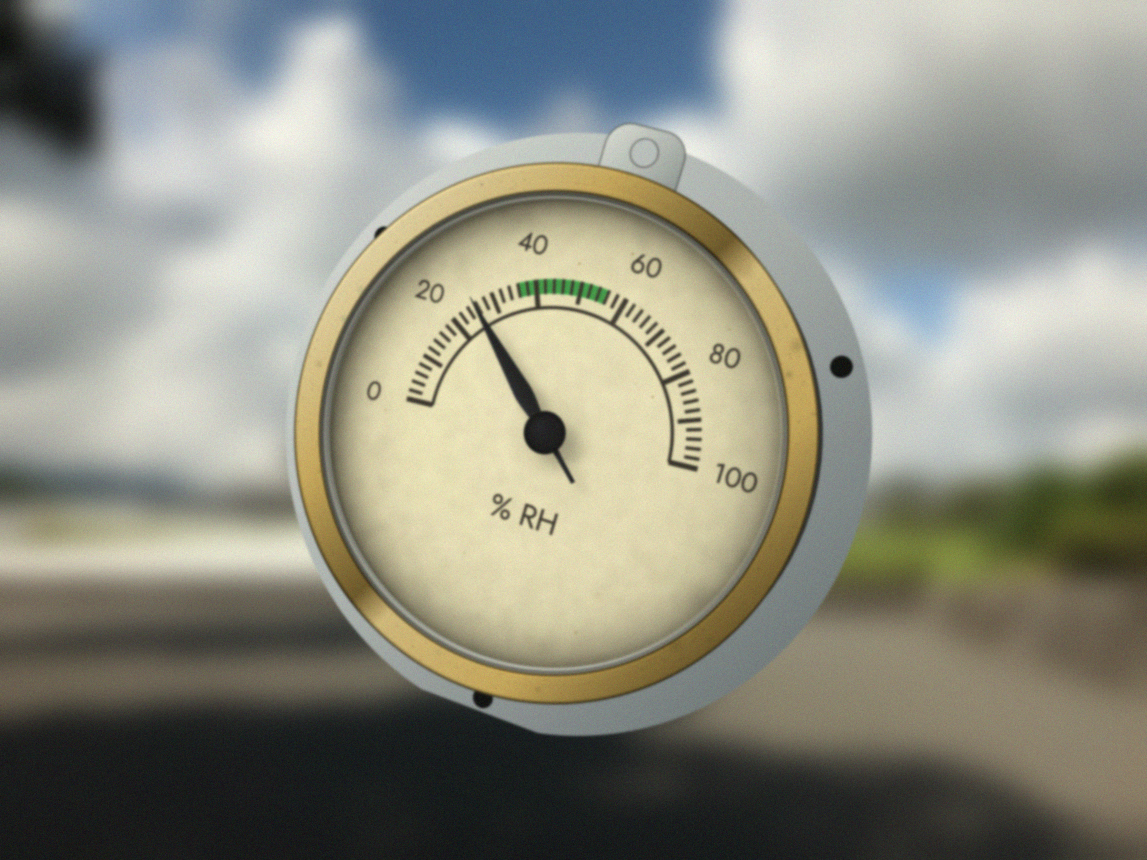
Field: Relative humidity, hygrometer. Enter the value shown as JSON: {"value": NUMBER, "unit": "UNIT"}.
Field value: {"value": 26, "unit": "%"}
